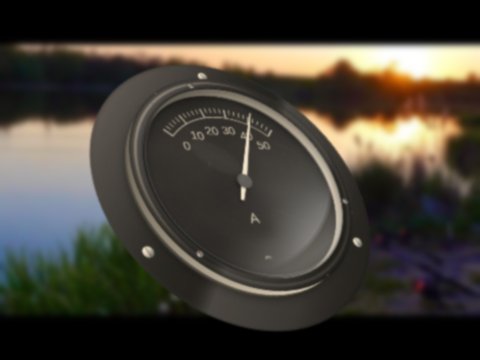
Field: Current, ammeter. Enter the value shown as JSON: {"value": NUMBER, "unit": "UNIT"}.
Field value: {"value": 40, "unit": "A"}
